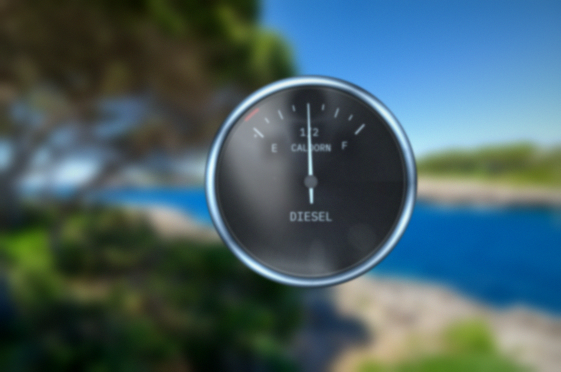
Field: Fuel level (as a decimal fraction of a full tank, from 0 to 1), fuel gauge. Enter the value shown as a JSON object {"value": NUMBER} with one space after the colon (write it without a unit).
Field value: {"value": 0.5}
